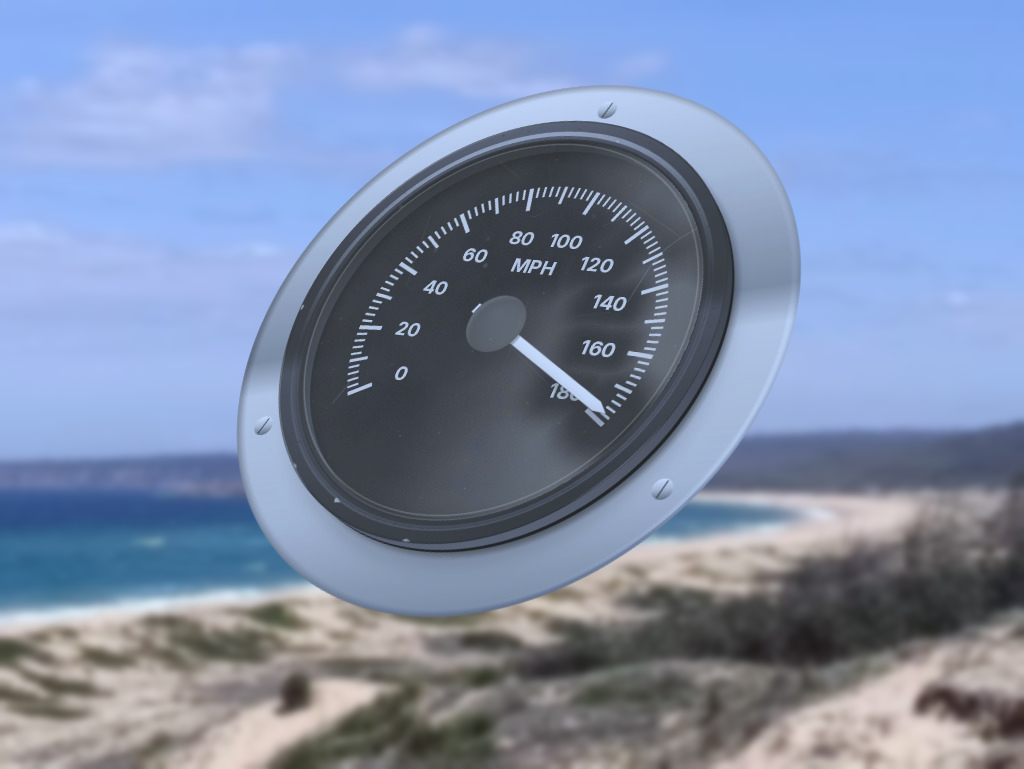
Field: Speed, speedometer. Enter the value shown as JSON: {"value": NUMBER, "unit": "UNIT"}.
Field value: {"value": 178, "unit": "mph"}
